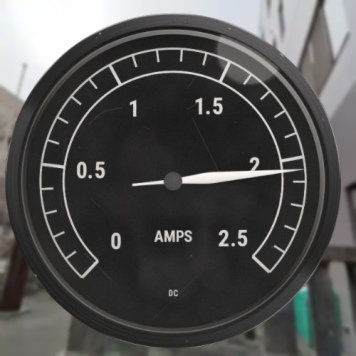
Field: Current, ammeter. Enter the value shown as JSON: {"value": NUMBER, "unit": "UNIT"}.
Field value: {"value": 2.05, "unit": "A"}
